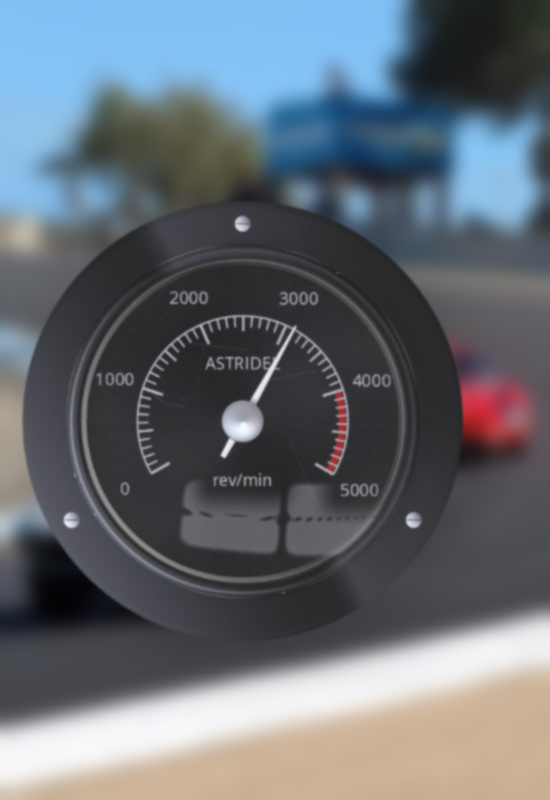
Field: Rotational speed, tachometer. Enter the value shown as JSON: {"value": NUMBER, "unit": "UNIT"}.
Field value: {"value": 3100, "unit": "rpm"}
